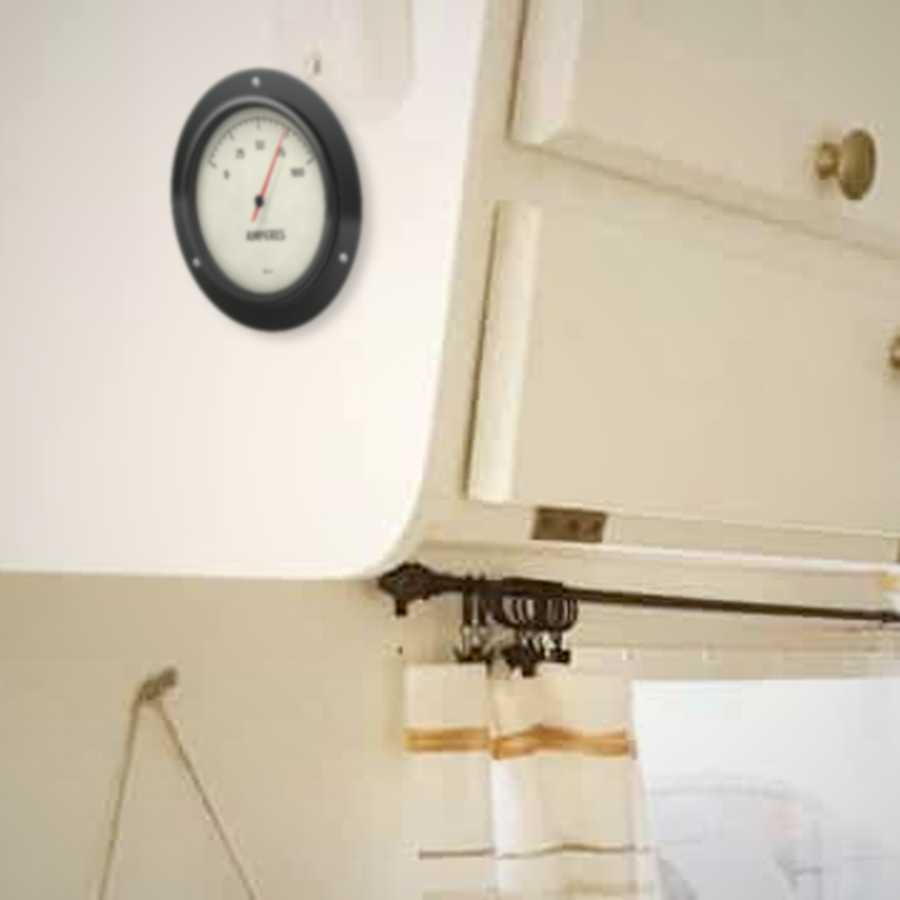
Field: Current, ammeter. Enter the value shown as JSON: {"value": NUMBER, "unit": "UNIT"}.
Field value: {"value": 75, "unit": "A"}
